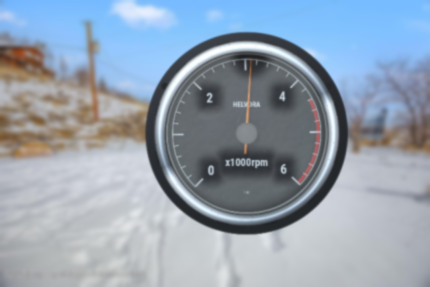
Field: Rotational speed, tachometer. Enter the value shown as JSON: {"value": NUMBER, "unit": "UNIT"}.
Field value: {"value": 3100, "unit": "rpm"}
